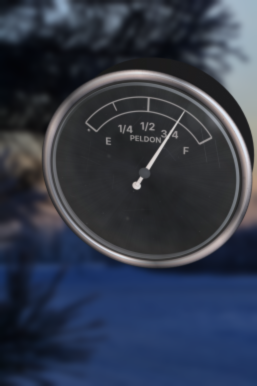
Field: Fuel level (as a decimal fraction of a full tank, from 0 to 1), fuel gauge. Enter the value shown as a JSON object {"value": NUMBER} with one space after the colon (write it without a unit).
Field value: {"value": 0.75}
